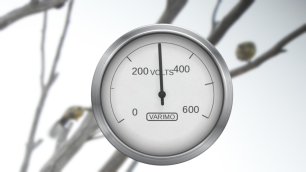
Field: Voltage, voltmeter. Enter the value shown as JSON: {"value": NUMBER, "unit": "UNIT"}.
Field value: {"value": 300, "unit": "V"}
